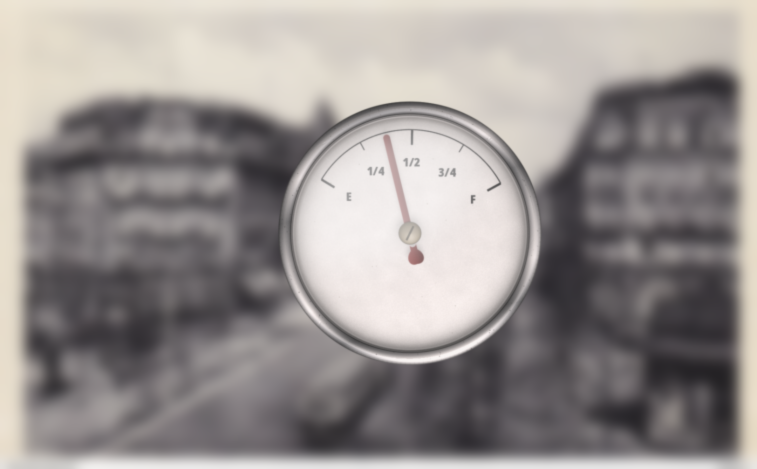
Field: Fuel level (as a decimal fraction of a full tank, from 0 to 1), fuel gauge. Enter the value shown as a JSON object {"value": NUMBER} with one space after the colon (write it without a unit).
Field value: {"value": 0.375}
